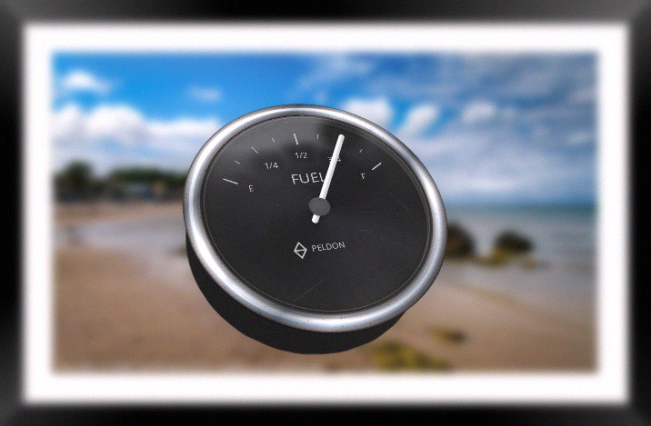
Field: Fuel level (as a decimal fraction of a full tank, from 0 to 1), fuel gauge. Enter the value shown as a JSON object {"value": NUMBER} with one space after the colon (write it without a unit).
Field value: {"value": 0.75}
